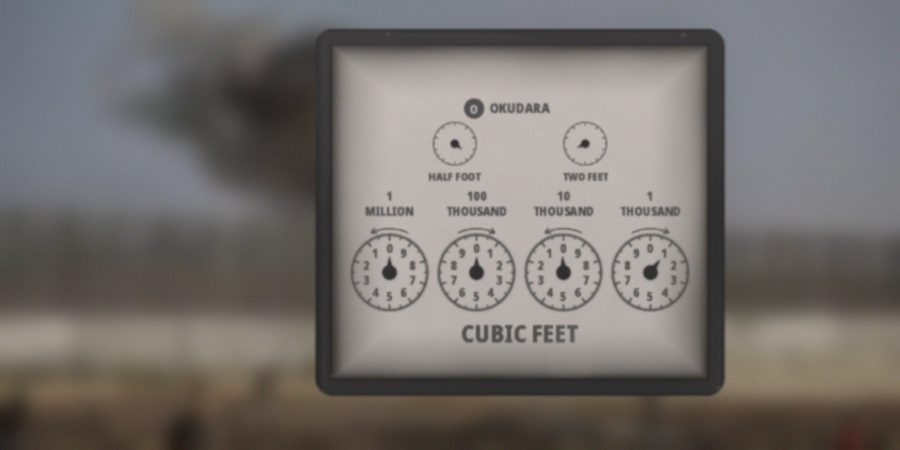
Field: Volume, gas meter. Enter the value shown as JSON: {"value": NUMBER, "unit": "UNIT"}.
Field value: {"value": 100, "unit": "ft³"}
